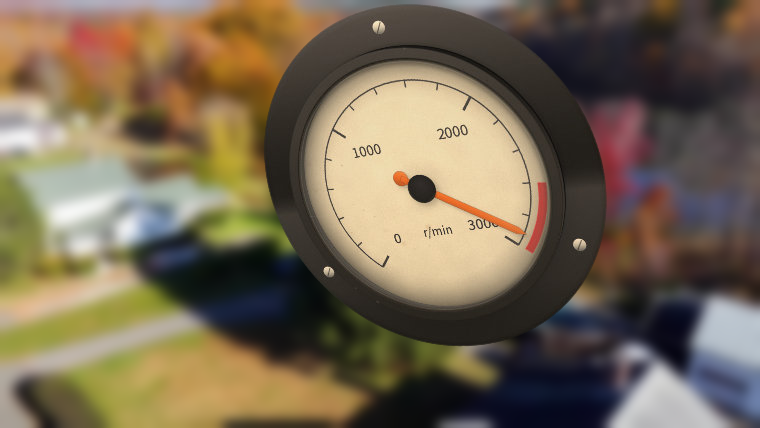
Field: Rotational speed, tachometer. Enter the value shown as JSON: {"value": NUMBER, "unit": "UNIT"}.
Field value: {"value": 2900, "unit": "rpm"}
